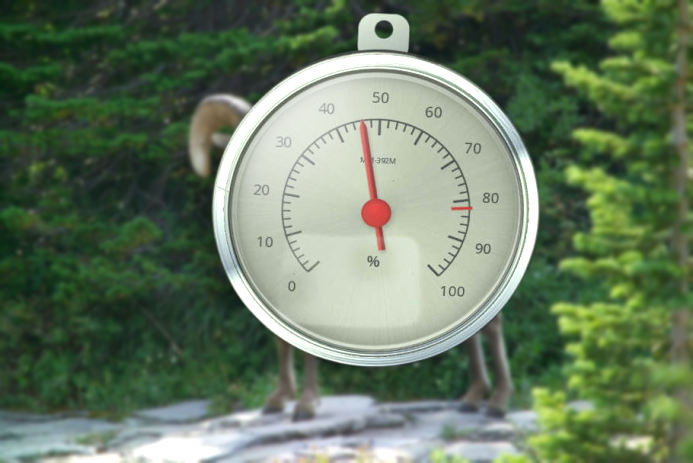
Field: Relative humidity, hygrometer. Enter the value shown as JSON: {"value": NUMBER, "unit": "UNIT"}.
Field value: {"value": 46, "unit": "%"}
